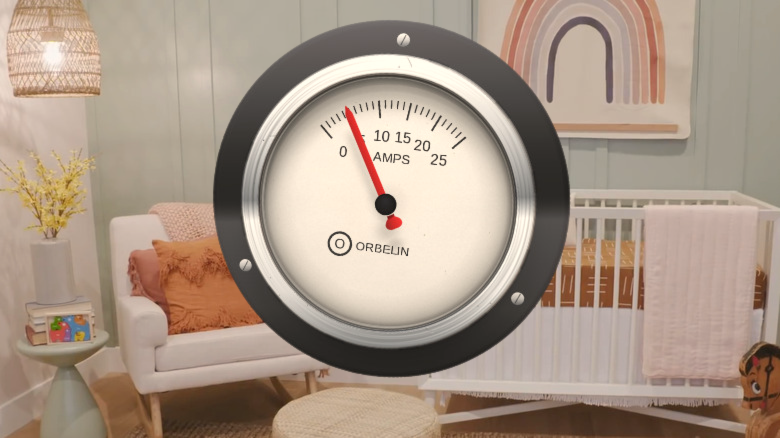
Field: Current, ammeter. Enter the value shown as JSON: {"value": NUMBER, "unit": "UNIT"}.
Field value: {"value": 5, "unit": "A"}
